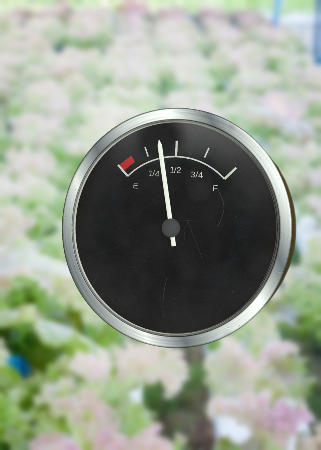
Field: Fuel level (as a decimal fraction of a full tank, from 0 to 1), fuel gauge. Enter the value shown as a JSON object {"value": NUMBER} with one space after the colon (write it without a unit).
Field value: {"value": 0.375}
